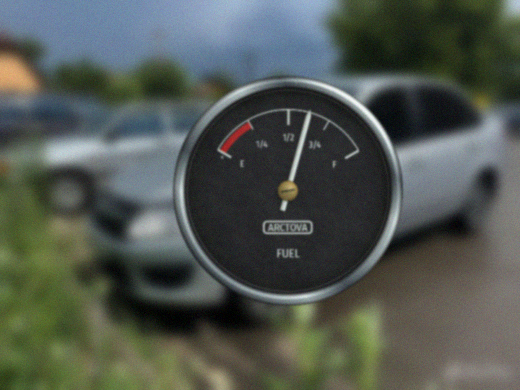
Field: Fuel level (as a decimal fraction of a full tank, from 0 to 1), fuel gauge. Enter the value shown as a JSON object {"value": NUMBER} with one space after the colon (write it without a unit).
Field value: {"value": 0.625}
